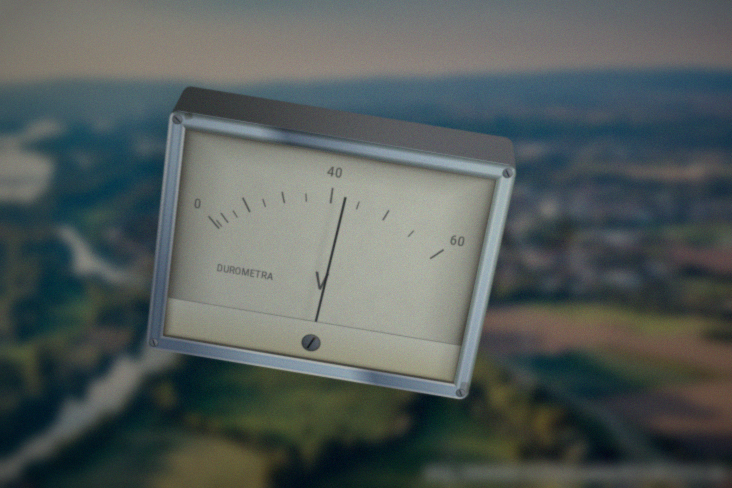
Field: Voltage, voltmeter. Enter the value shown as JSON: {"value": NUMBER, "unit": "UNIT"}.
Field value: {"value": 42.5, "unit": "V"}
